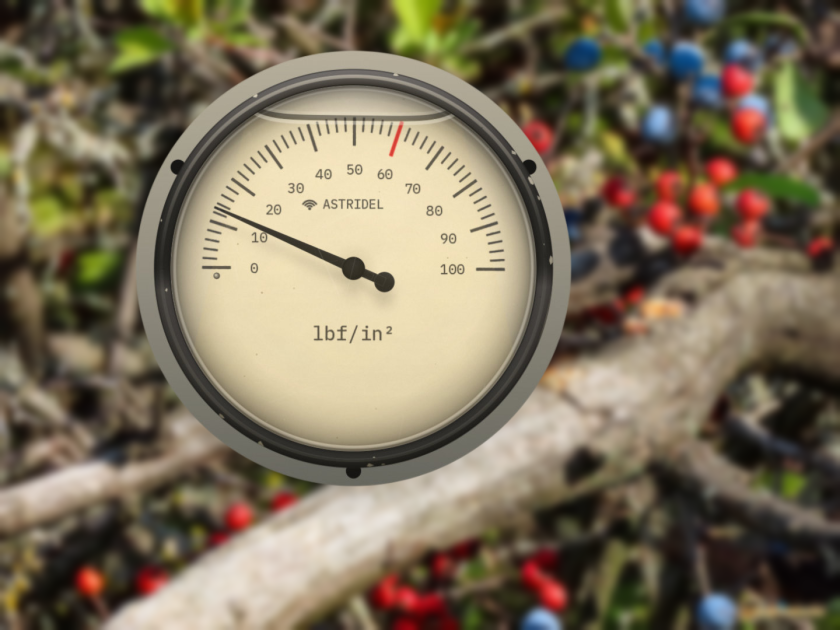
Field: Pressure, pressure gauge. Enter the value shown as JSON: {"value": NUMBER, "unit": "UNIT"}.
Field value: {"value": 13, "unit": "psi"}
